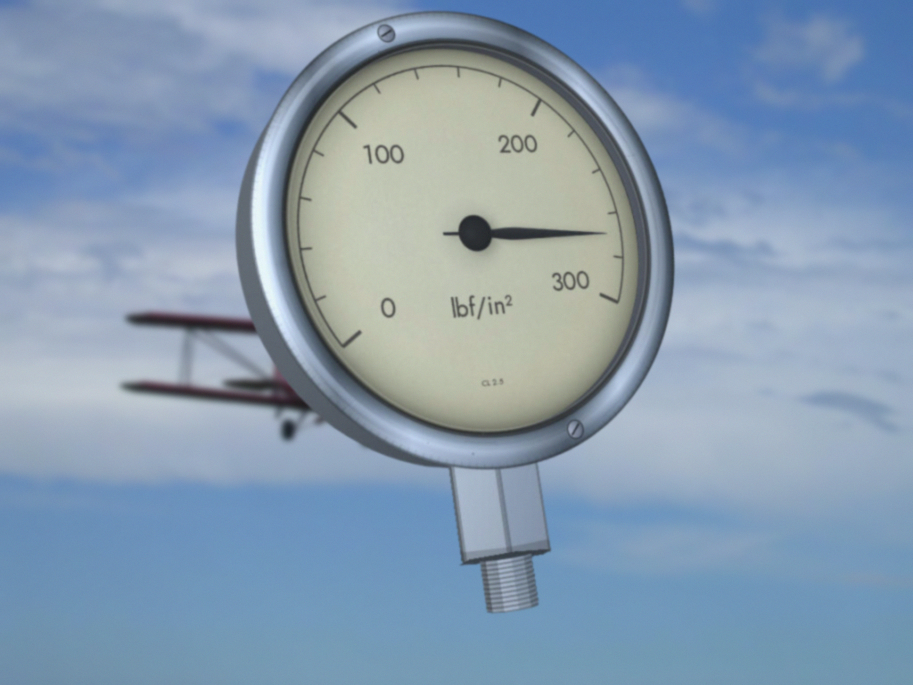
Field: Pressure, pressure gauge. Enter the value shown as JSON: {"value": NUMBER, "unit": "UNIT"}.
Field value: {"value": 270, "unit": "psi"}
